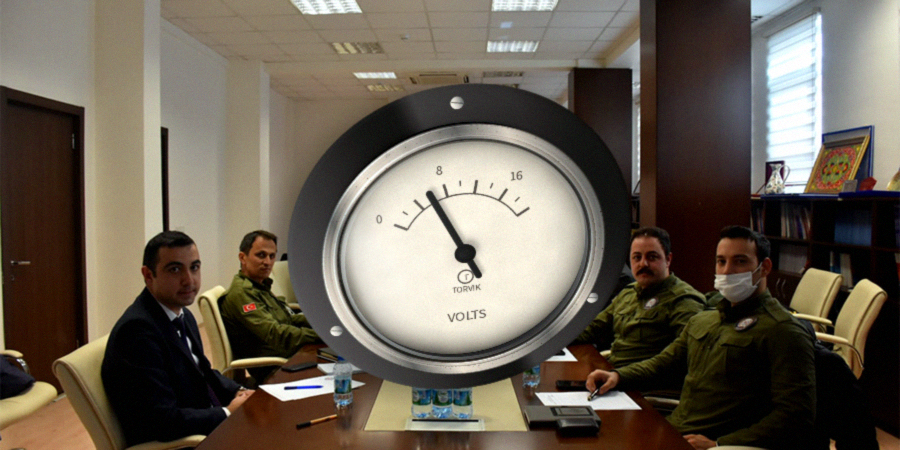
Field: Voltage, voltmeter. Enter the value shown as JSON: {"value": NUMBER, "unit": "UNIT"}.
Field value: {"value": 6, "unit": "V"}
